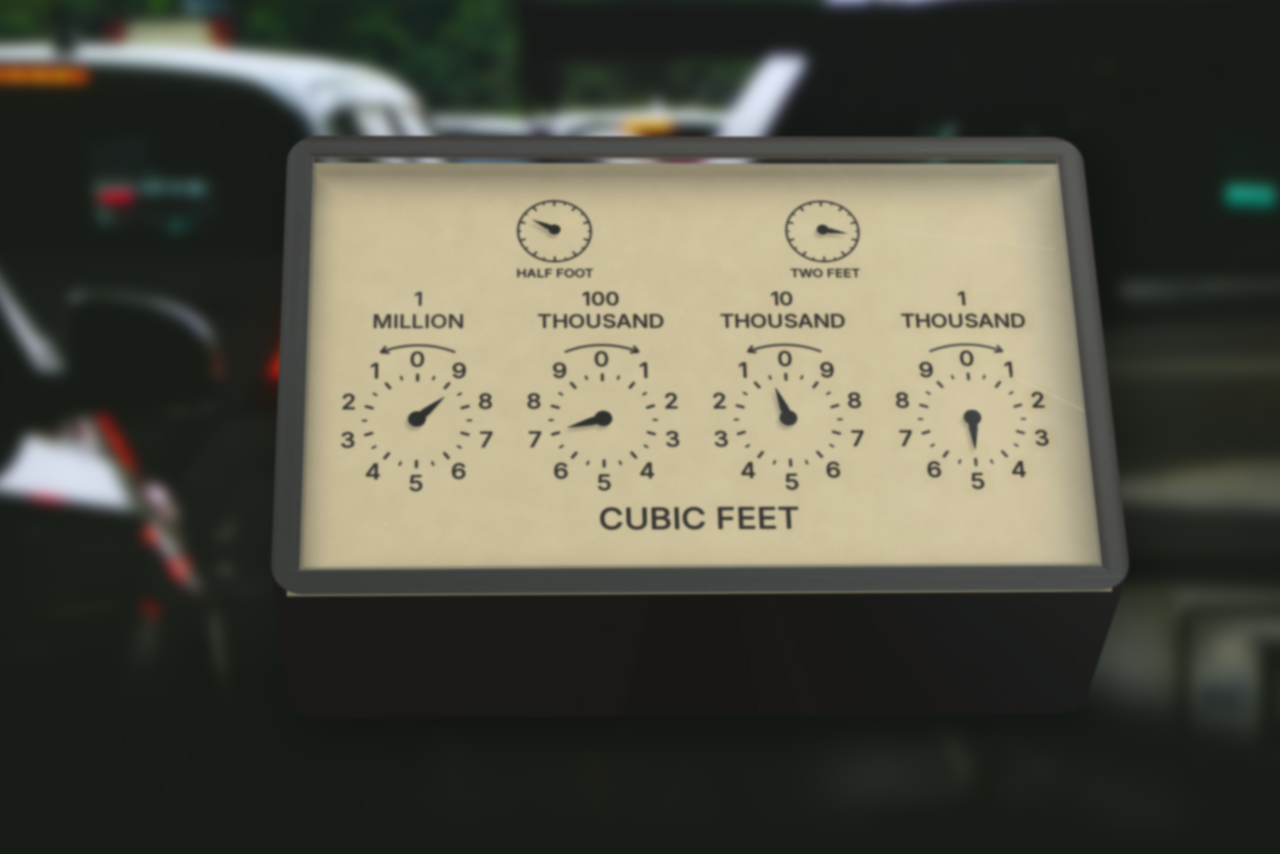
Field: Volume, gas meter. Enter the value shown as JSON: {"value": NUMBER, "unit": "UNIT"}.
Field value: {"value": 870500, "unit": "ft³"}
